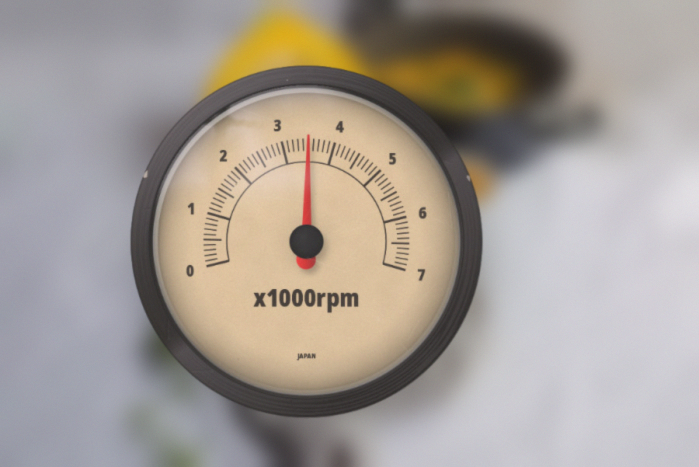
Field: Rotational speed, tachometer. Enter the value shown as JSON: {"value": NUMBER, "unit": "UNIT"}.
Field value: {"value": 3500, "unit": "rpm"}
